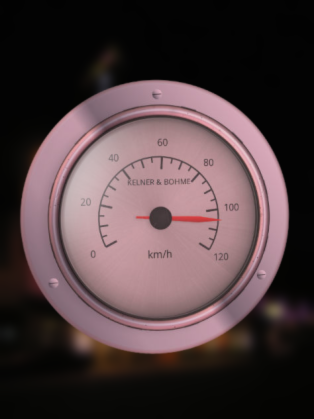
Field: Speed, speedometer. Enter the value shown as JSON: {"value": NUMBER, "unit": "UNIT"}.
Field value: {"value": 105, "unit": "km/h"}
